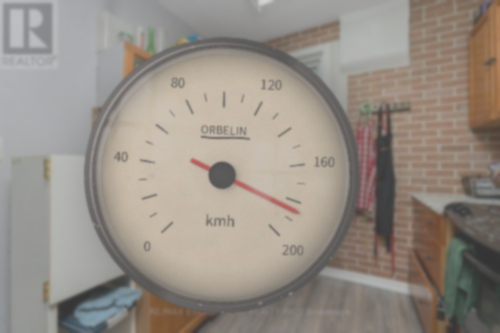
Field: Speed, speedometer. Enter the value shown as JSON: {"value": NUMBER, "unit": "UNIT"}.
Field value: {"value": 185, "unit": "km/h"}
